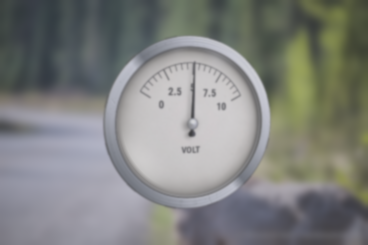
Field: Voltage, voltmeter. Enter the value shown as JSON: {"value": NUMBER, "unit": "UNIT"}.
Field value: {"value": 5, "unit": "V"}
